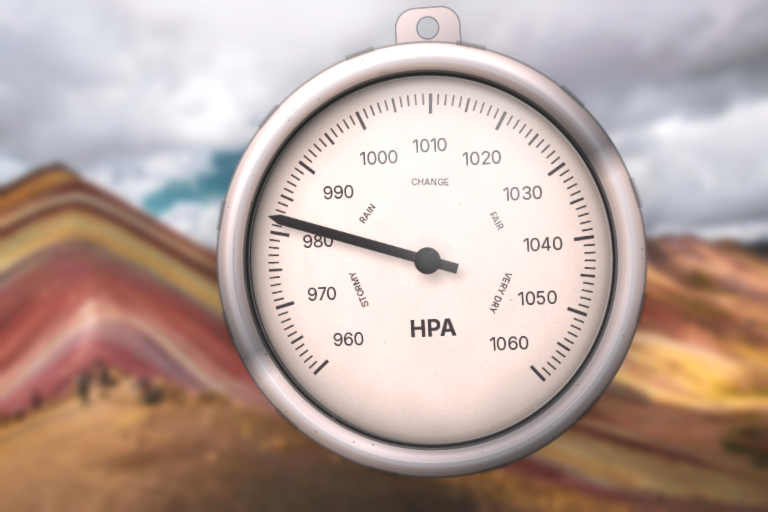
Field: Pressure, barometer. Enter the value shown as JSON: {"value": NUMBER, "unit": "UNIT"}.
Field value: {"value": 982, "unit": "hPa"}
